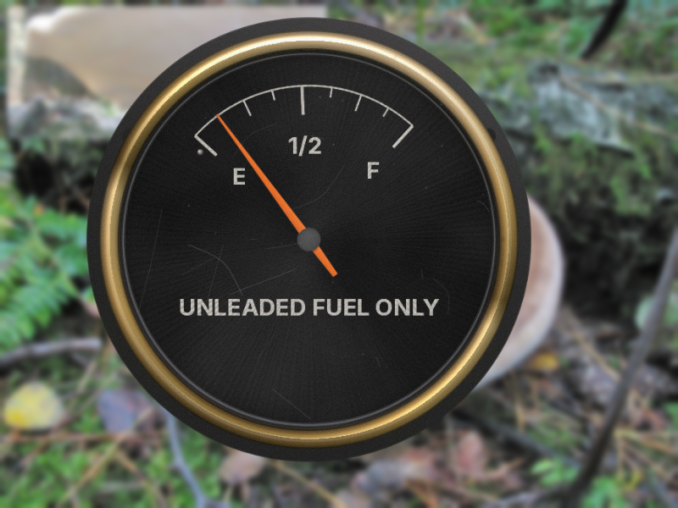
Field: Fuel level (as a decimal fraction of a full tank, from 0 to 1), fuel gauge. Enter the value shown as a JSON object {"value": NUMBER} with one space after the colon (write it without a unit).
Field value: {"value": 0.125}
